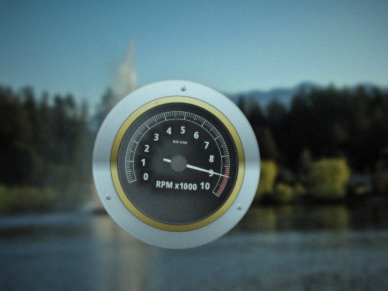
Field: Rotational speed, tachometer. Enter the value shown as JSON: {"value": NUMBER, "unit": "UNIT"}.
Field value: {"value": 9000, "unit": "rpm"}
